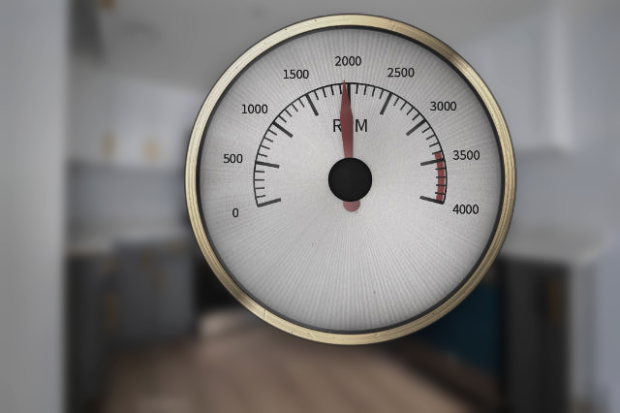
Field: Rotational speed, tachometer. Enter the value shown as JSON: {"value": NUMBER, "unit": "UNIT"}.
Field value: {"value": 1950, "unit": "rpm"}
